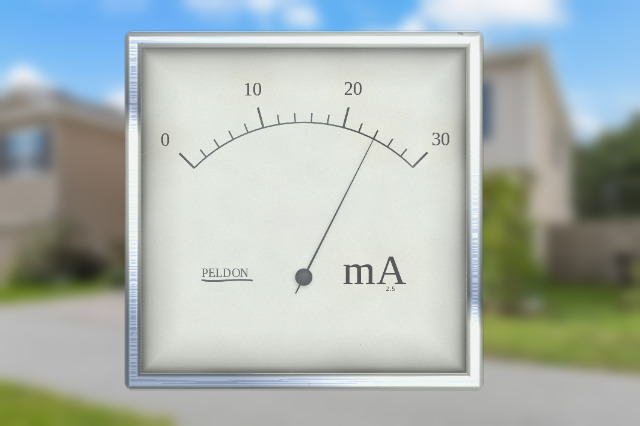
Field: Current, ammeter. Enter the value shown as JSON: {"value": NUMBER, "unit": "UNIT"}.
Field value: {"value": 24, "unit": "mA"}
